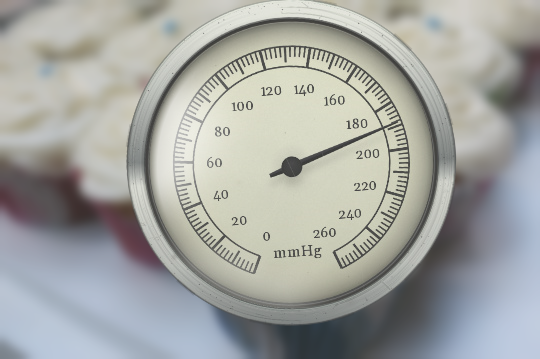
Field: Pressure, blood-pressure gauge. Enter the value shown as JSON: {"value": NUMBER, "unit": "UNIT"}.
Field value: {"value": 188, "unit": "mmHg"}
